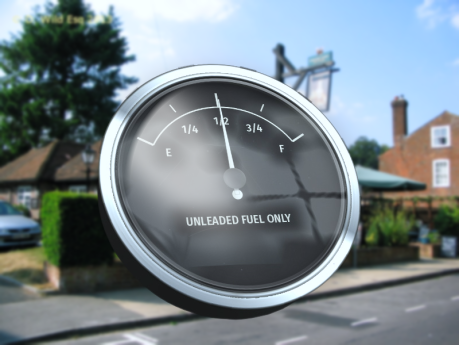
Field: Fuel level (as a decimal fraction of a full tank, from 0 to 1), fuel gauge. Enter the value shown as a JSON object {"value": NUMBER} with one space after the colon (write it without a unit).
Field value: {"value": 0.5}
